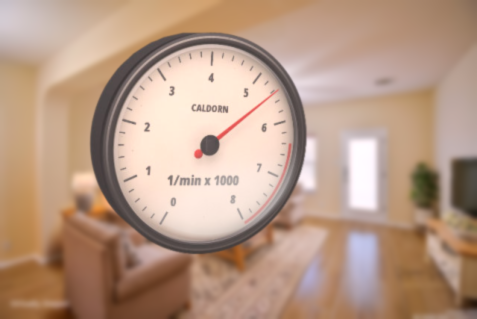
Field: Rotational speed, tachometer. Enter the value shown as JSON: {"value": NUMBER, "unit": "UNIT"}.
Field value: {"value": 5400, "unit": "rpm"}
